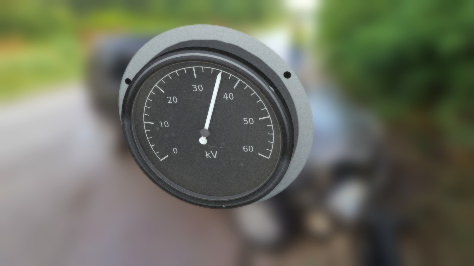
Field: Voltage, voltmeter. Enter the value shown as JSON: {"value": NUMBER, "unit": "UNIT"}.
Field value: {"value": 36, "unit": "kV"}
